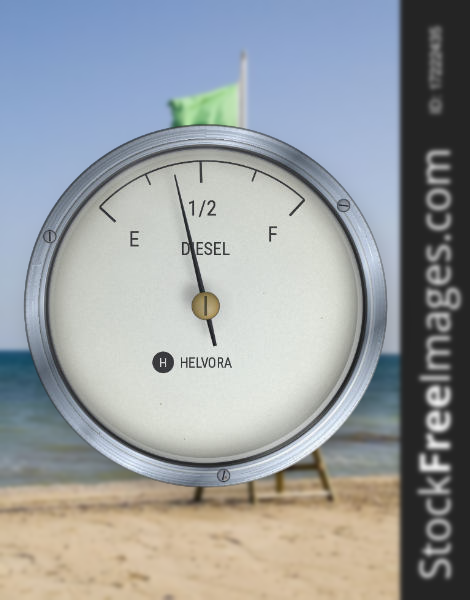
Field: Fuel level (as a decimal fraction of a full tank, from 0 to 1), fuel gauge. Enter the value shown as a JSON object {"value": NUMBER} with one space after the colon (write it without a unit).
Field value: {"value": 0.375}
